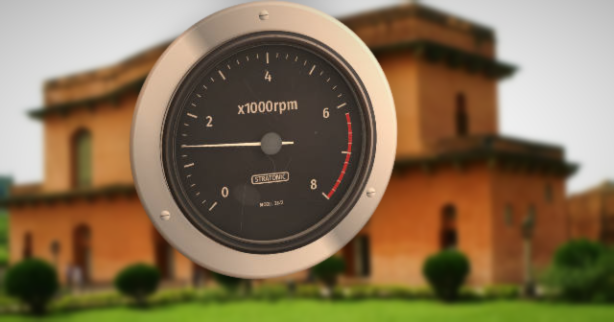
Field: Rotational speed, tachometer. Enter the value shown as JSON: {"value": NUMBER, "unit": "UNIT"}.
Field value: {"value": 1400, "unit": "rpm"}
